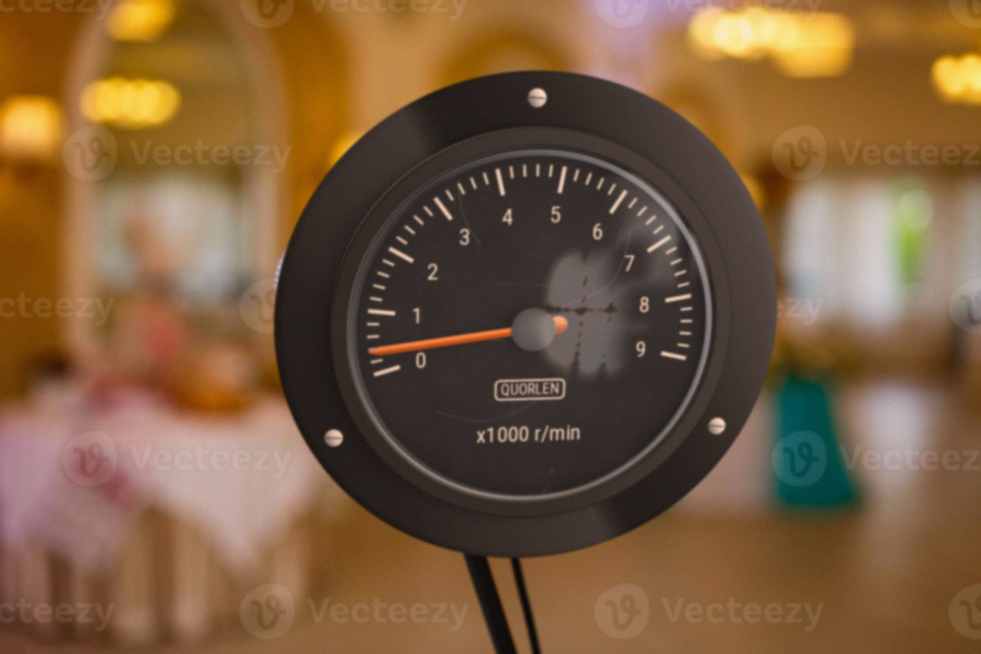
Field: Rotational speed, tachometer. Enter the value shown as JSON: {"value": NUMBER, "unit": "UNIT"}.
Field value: {"value": 400, "unit": "rpm"}
